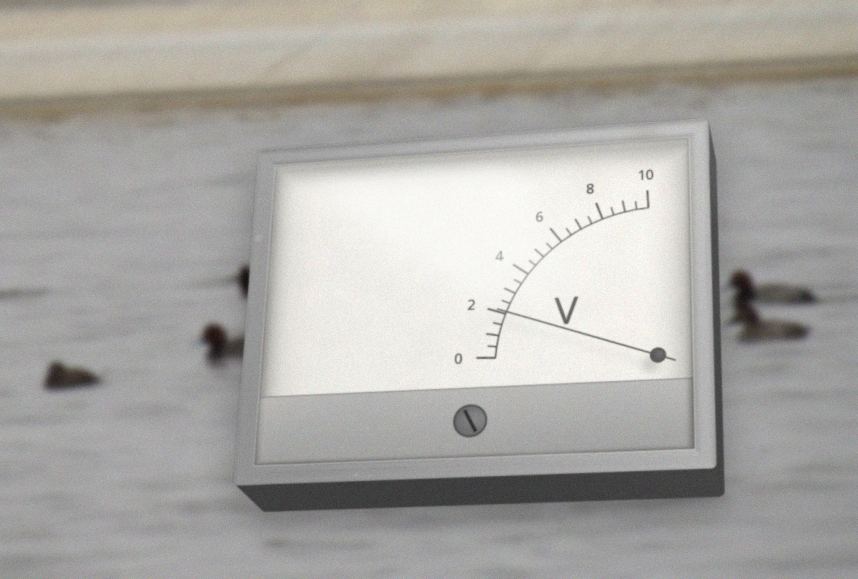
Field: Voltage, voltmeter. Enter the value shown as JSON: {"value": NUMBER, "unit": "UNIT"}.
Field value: {"value": 2, "unit": "V"}
